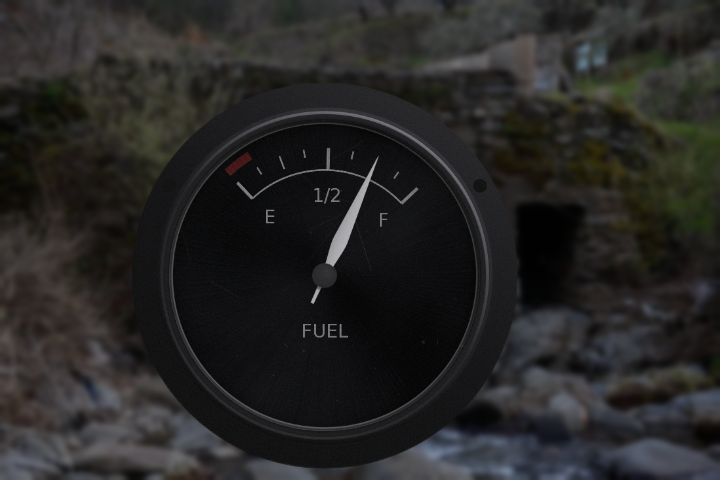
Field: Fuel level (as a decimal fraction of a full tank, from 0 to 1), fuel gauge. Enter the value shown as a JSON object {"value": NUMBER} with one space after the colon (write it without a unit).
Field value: {"value": 0.75}
